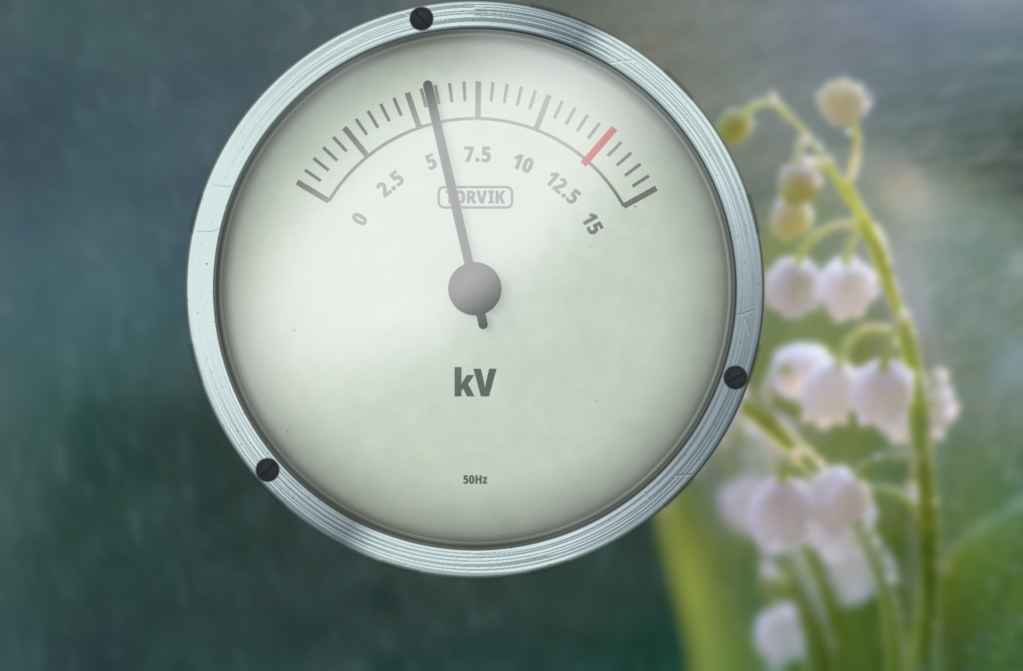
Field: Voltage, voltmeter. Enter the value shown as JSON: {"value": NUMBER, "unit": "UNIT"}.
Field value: {"value": 5.75, "unit": "kV"}
